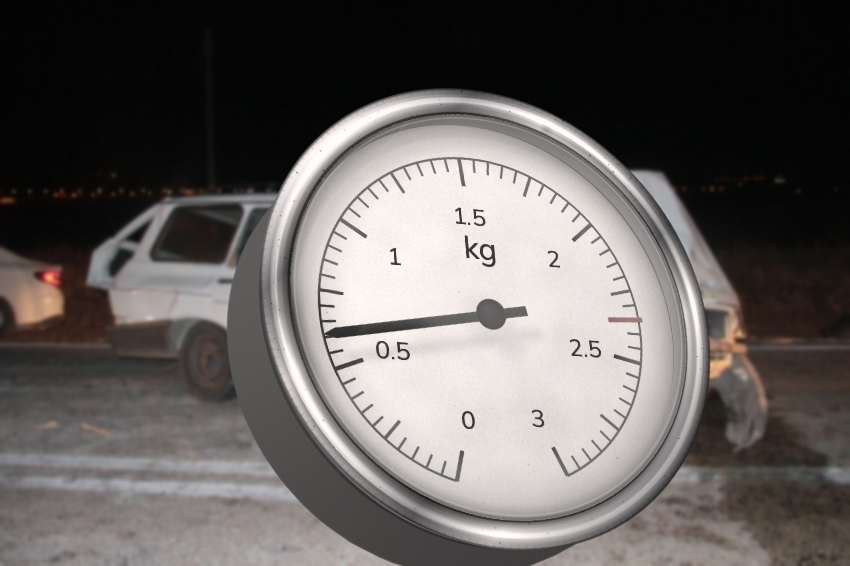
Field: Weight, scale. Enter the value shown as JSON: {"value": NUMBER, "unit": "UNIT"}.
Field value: {"value": 0.6, "unit": "kg"}
